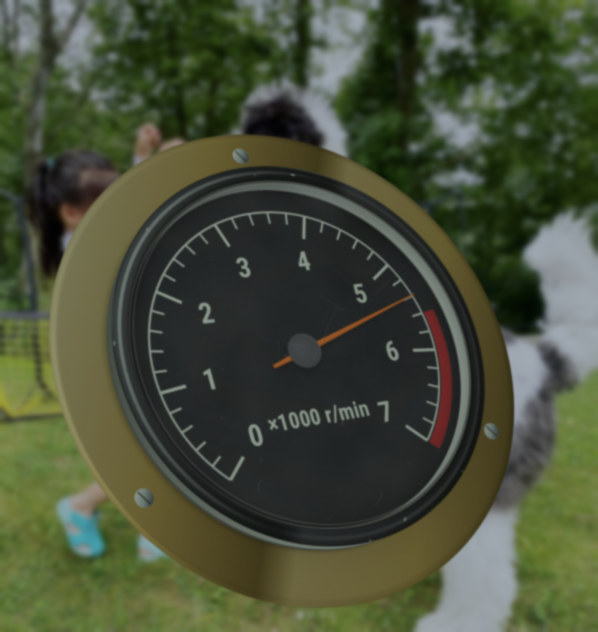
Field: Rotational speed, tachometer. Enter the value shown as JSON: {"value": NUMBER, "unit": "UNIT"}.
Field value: {"value": 5400, "unit": "rpm"}
